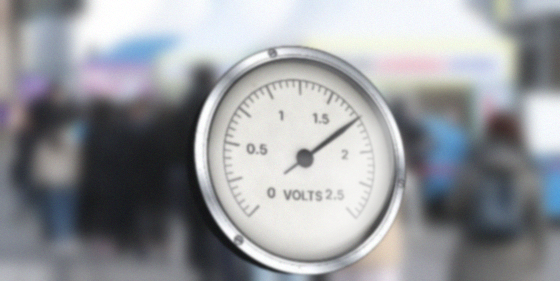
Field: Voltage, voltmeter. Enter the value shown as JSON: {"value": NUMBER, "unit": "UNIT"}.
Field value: {"value": 1.75, "unit": "V"}
